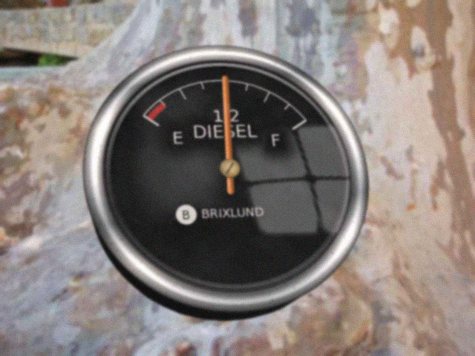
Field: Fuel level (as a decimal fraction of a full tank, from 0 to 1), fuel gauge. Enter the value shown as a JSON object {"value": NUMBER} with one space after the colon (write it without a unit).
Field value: {"value": 0.5}
